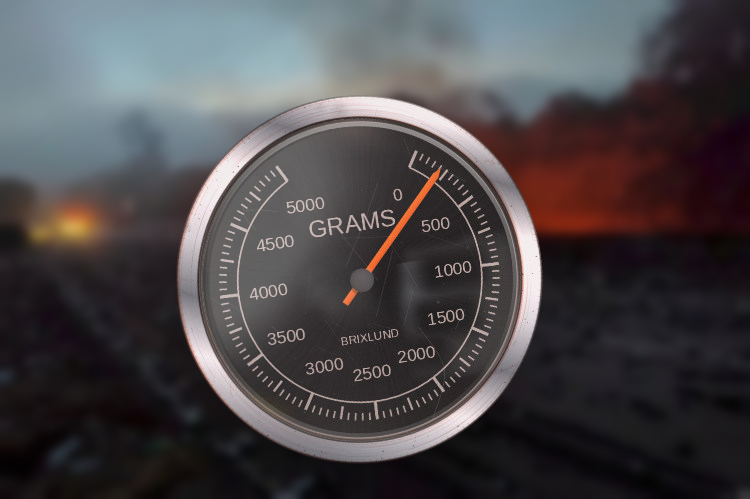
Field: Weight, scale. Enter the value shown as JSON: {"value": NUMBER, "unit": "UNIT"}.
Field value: {"value": 200, "unit": "g"}
